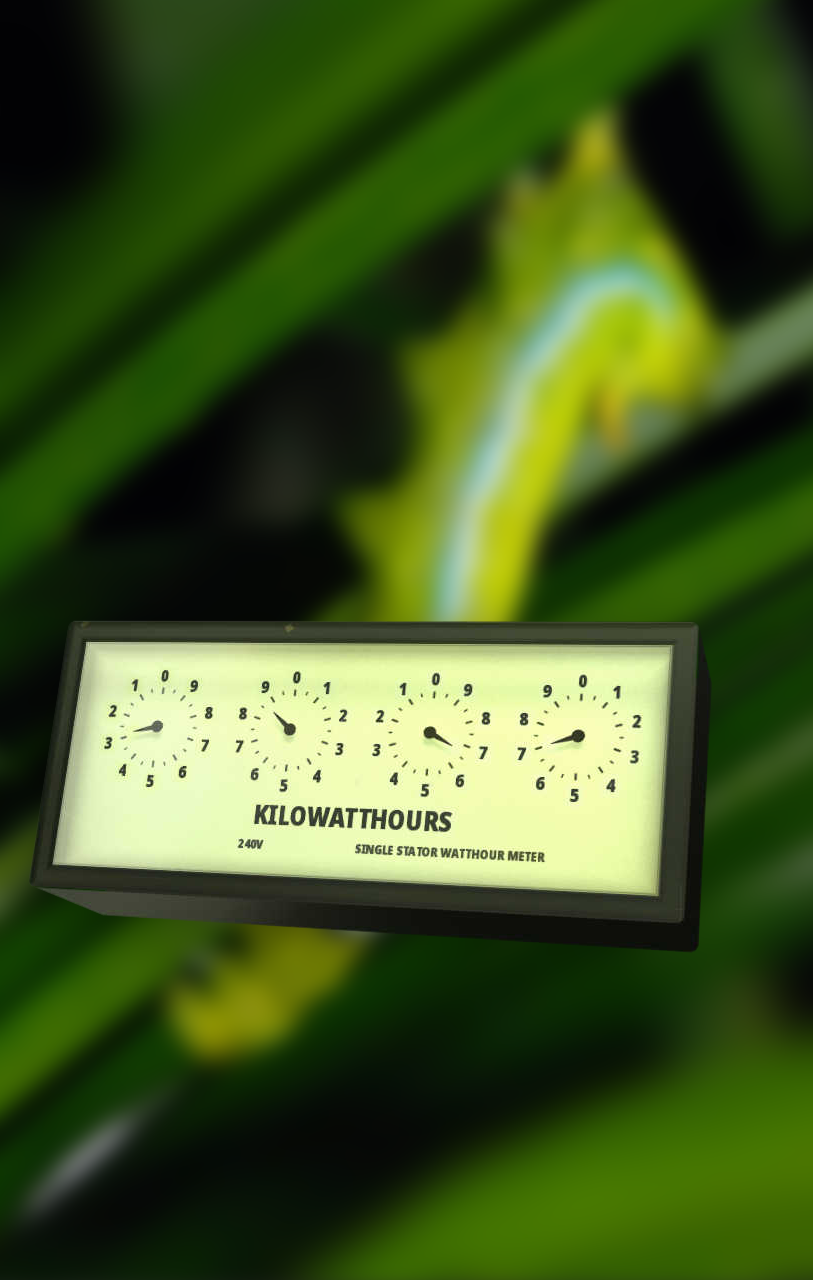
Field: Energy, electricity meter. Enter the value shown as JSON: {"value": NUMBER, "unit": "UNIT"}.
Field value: {"value": 2867, "unit": "kWh"}
